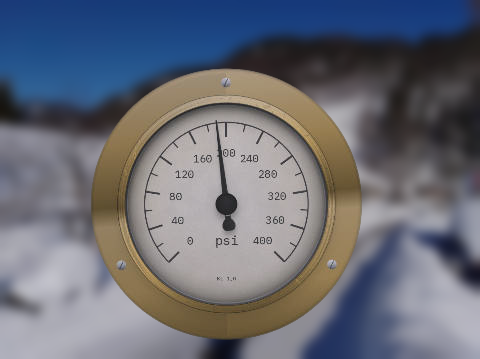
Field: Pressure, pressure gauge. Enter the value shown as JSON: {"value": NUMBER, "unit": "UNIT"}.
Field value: {"value": 190, "unit": "psi"}
